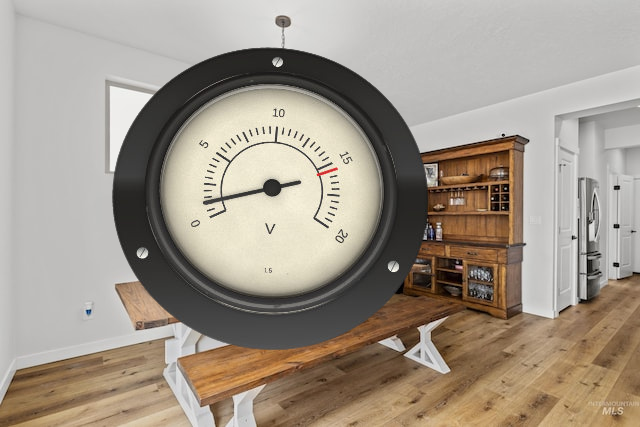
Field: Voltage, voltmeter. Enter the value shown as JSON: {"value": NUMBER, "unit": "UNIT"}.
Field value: {"value": 1, "unit": "V"}
